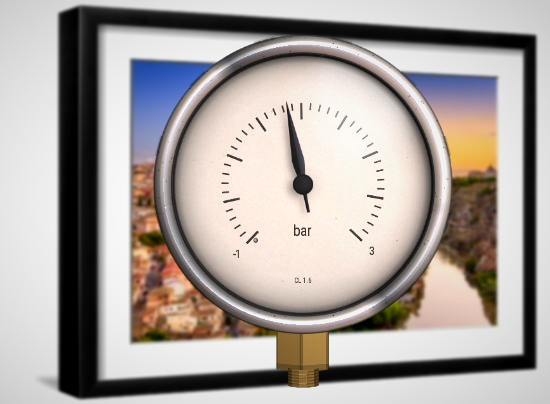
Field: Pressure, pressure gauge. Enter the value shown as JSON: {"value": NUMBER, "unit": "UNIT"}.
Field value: {"value": 0.85, "unit": "bar"}
